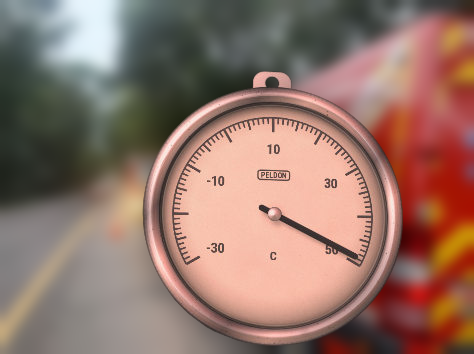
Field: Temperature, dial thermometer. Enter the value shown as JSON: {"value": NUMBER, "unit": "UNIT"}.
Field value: {"value": 49, "unit": "°C"}
